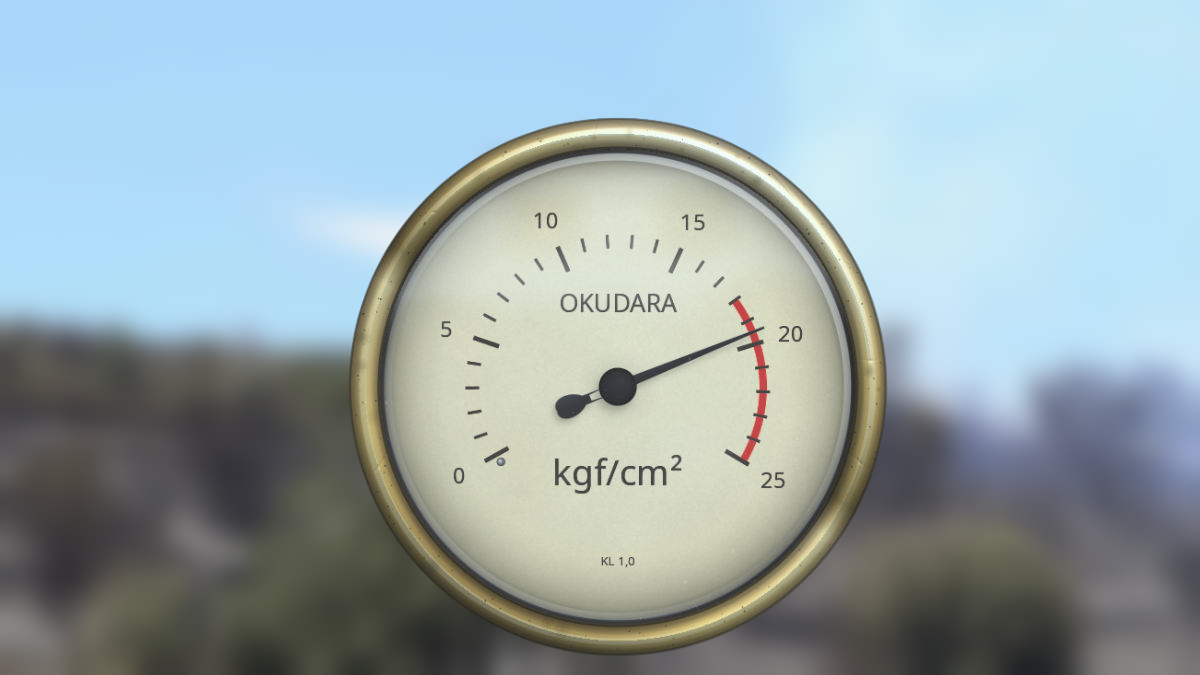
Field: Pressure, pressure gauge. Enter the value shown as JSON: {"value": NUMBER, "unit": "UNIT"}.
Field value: {"value": 19.5, "unit": "kg/cm²"}
